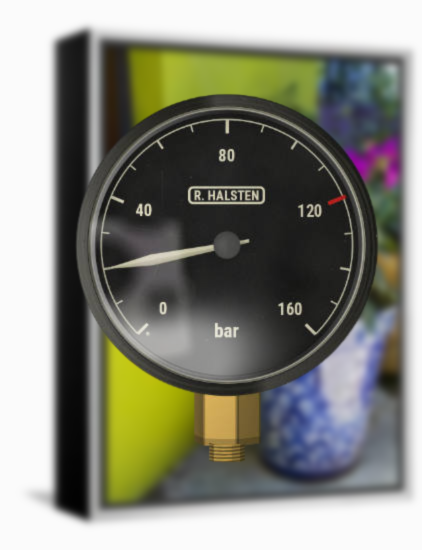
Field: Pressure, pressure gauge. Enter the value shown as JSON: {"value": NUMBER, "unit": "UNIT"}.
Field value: {"value": 20, "unit": "bar"}
